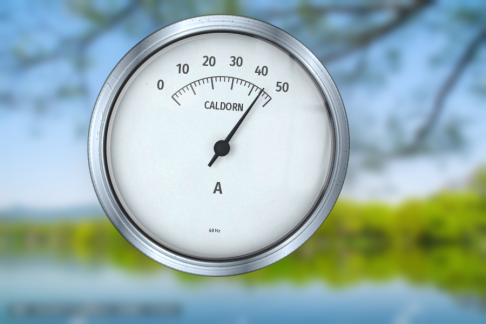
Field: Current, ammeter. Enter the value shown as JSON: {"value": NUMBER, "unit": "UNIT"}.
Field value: {"value": 44, "unit": "A"}
